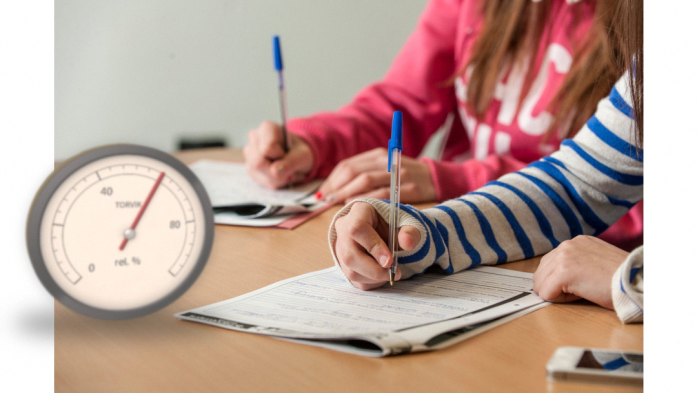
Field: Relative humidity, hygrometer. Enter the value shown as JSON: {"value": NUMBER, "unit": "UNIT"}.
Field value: {"value": 60, "unit": "%"}
